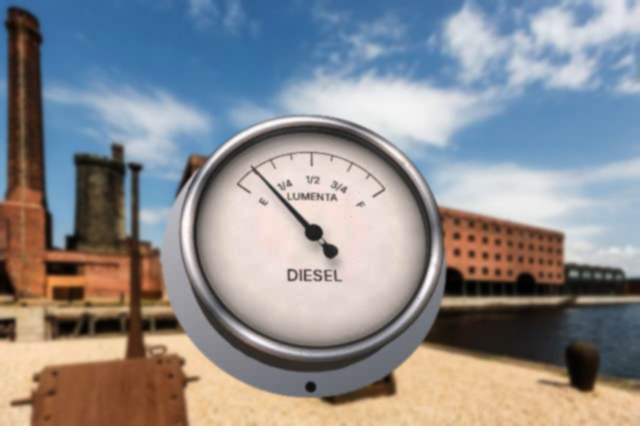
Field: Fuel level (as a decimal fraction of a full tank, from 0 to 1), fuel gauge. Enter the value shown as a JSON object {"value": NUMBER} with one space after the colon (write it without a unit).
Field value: {"value": 0.125}
